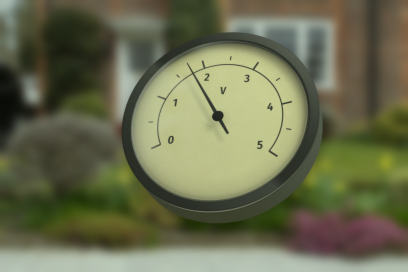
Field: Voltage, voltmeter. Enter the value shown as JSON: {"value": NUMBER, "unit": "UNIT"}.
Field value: {"value": 1.75, "unit": "V"}
